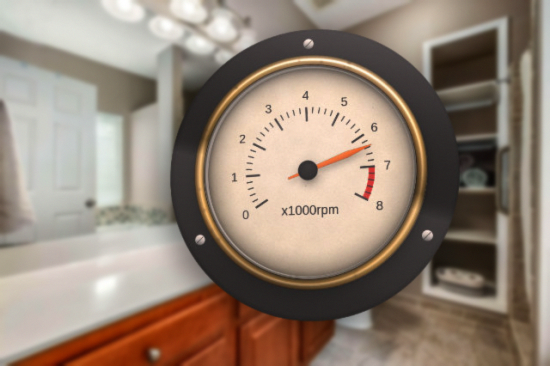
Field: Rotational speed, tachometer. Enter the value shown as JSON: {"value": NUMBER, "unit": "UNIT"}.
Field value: {"value": 6400, "unit": "rpm"}
